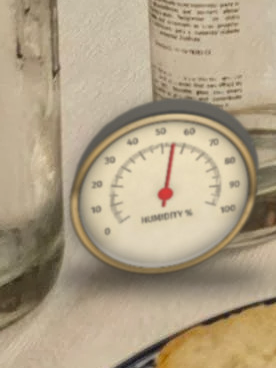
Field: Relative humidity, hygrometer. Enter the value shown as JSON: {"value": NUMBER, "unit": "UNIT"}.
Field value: {"value": 55, "unit": "%"}
